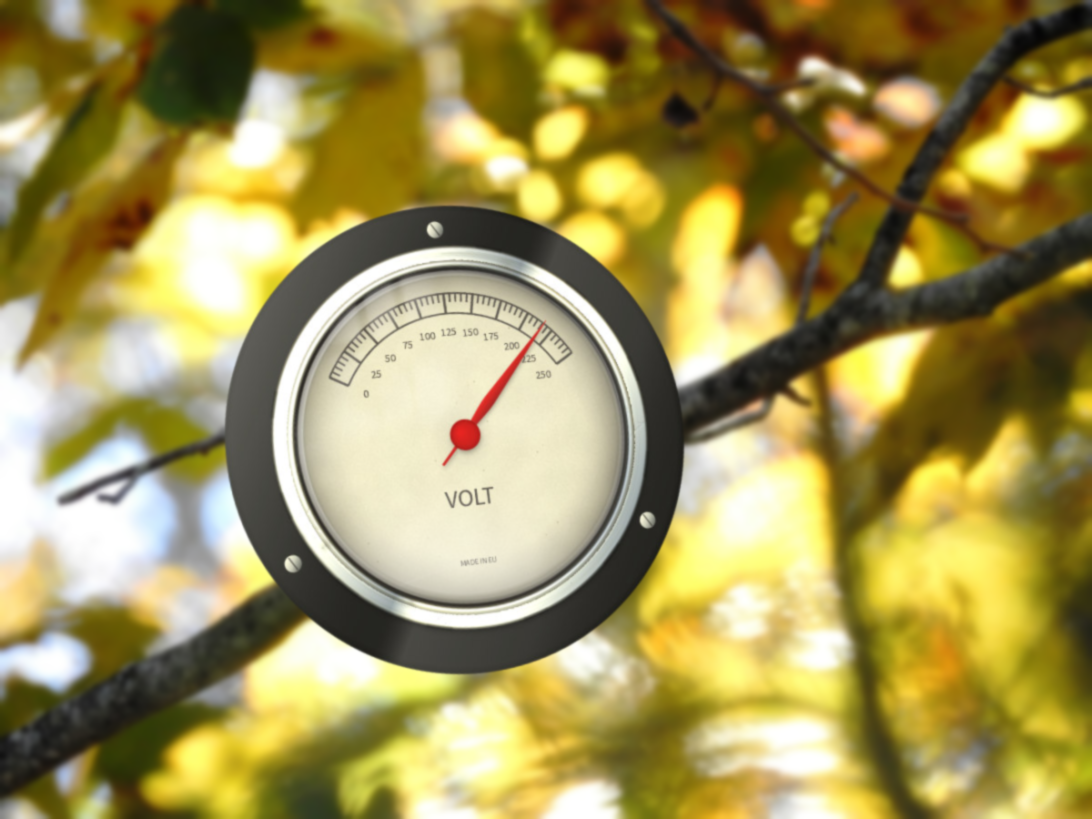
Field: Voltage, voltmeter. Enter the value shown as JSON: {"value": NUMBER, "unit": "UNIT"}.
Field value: {"value": 215, "unit": "V"}
